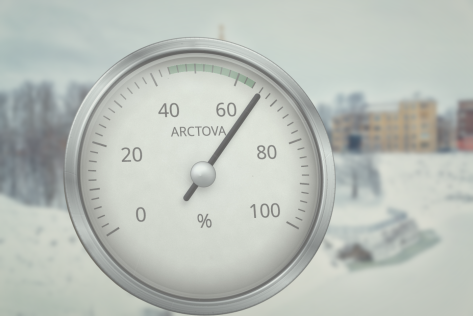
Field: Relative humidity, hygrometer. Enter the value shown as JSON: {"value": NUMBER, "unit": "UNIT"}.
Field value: {"value": 66, "unit": "%"}
